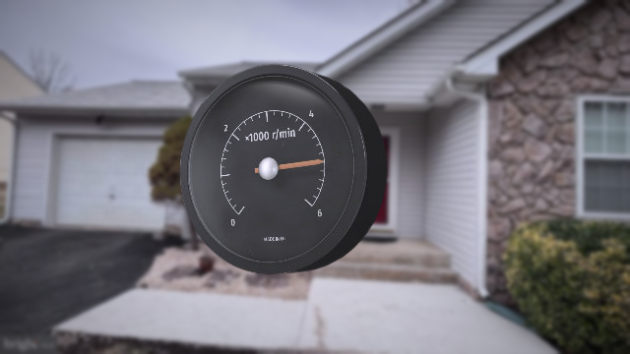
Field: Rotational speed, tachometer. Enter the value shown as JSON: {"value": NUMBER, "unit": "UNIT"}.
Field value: {"value": 5000, "unit": "rpm"}
